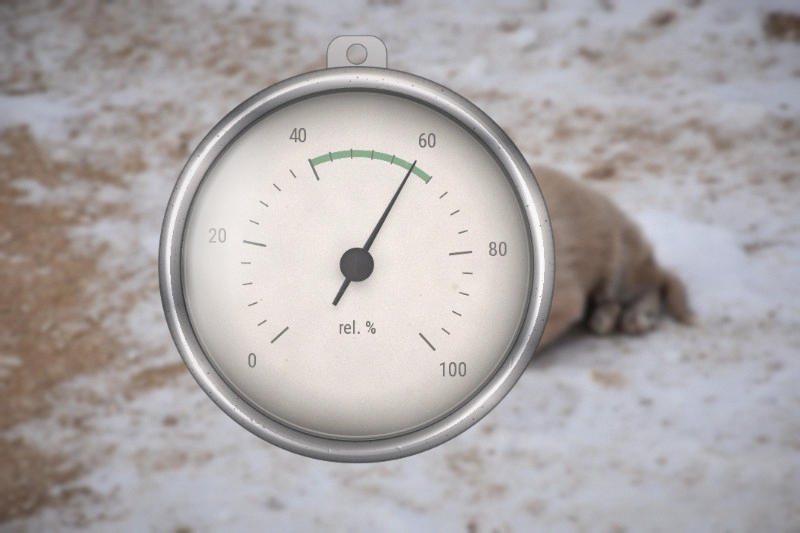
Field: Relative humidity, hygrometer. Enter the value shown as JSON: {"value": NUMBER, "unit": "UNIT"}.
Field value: {"value": 60, "unit": "%"}
